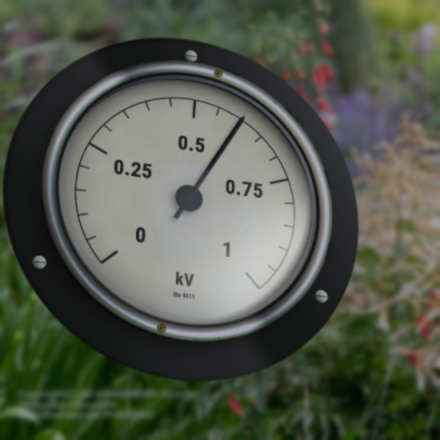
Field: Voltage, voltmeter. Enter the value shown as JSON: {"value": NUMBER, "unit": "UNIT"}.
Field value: {"value": 0.6, "unit": "kV"}
